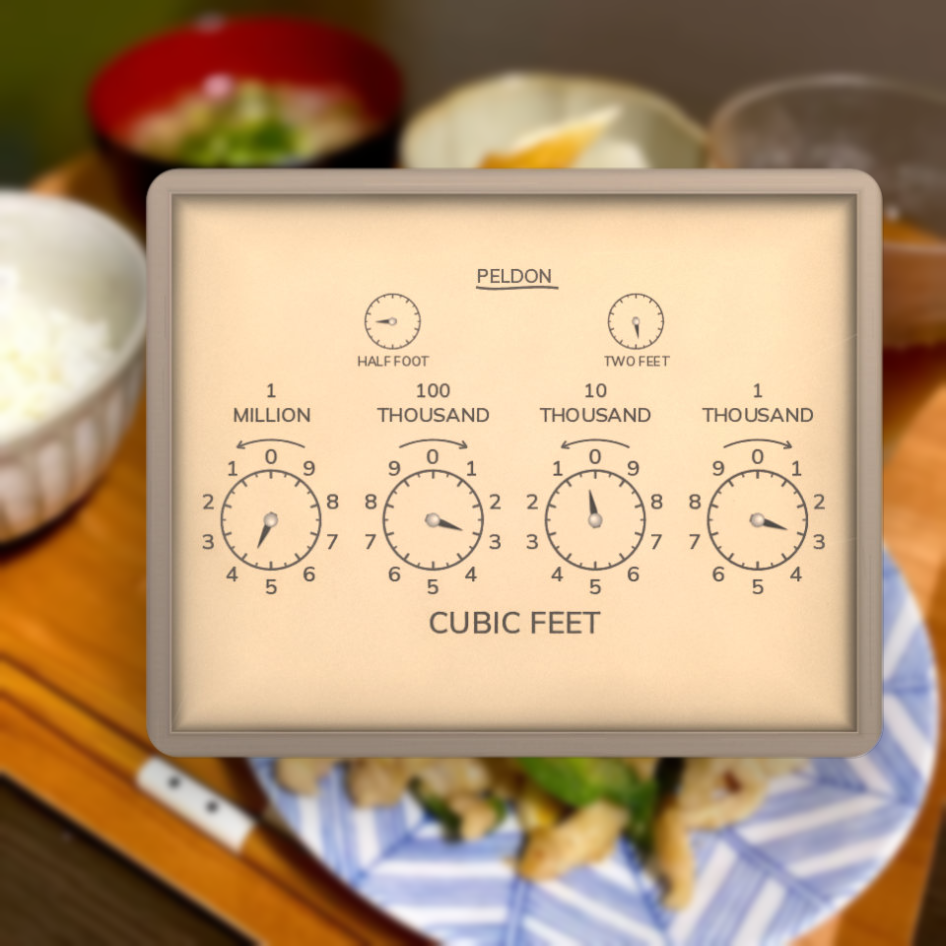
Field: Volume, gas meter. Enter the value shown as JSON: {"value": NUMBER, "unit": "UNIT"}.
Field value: {"value": 430300, "unit": "ft³"}
